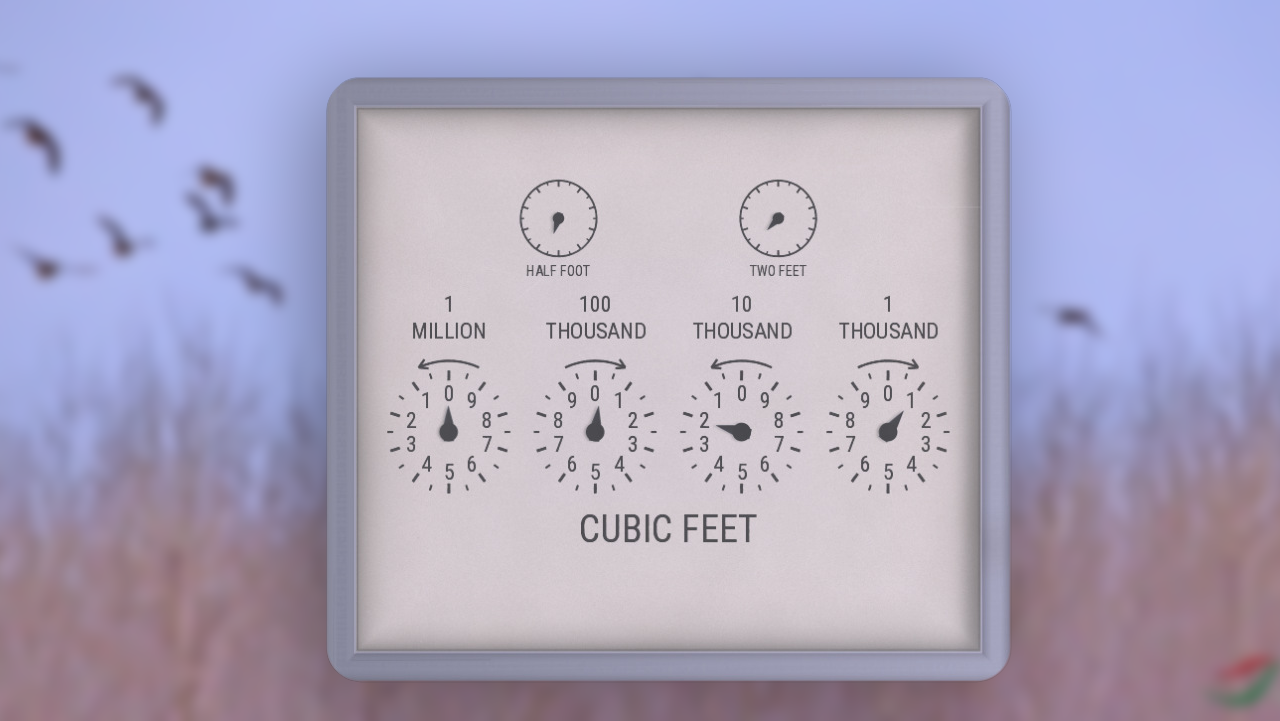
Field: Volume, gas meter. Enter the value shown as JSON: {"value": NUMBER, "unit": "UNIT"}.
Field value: {"value": 2100, "unit": "ft³"}
